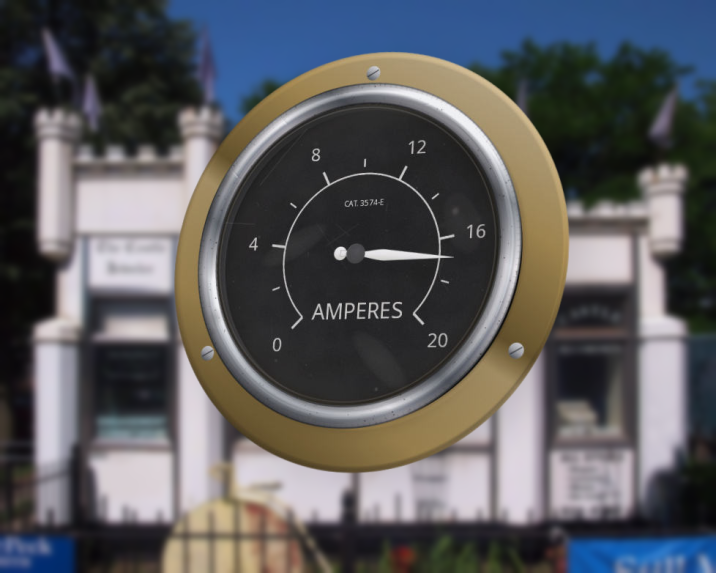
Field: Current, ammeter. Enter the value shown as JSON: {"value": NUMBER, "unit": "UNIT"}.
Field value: {"value": 17, "unit": "A"}
